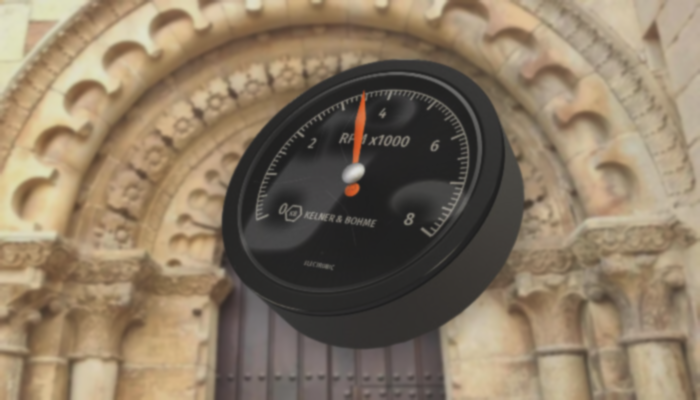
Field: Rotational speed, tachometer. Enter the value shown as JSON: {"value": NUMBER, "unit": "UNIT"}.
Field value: {"value": 3500, "unit": "rpm"}
